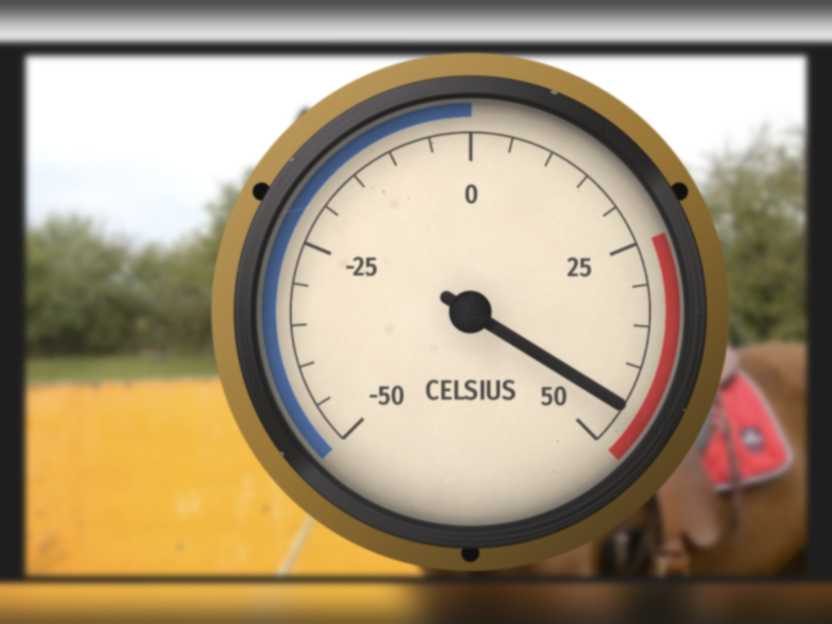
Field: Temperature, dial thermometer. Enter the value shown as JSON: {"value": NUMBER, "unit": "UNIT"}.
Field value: {"value": 45, "unit": "°C"}
